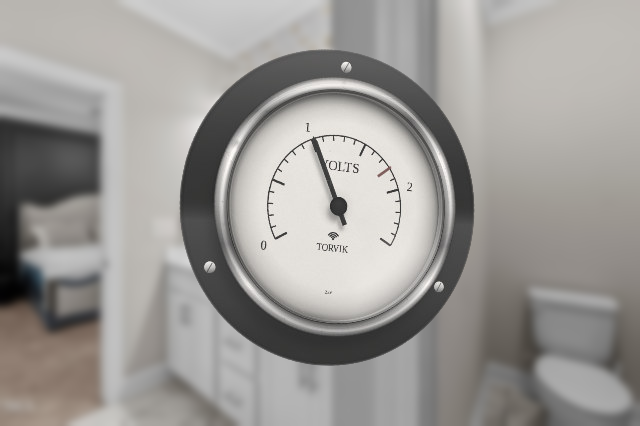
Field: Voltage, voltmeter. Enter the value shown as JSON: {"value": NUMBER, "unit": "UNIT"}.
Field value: {"value": 1, "unit": "V"}
